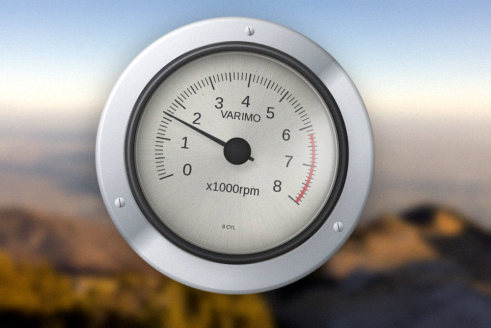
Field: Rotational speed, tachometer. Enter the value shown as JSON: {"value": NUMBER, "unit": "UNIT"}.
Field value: {"value": 1600, "unit": "rpm"}
